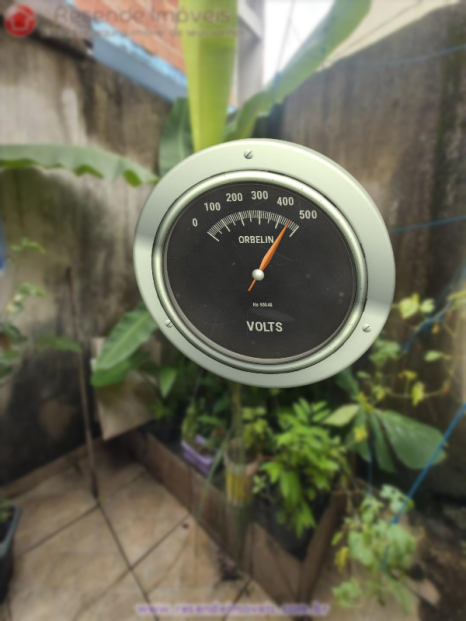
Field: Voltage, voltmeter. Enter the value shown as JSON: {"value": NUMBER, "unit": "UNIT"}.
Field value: {"value": 450, "unit": "V"}
